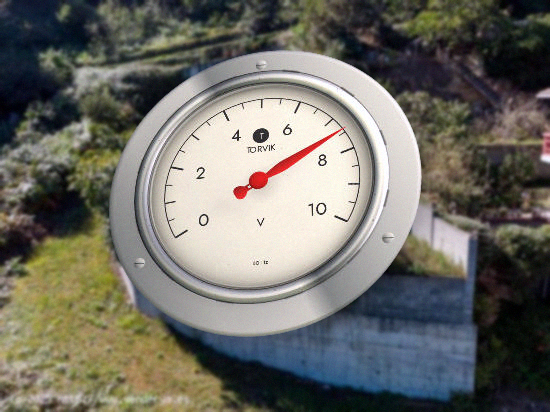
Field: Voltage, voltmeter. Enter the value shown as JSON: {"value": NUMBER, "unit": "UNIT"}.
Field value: {"value": 7.5, "unit": "V"}
